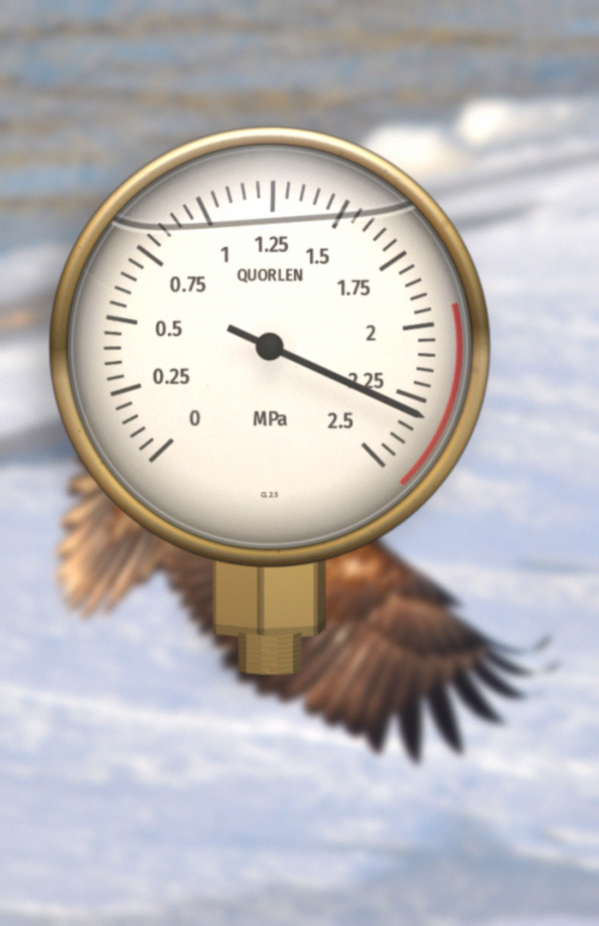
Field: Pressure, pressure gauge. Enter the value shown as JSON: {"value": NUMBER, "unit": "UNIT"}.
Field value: {"value": 2.3, "unit": "MPa"}
